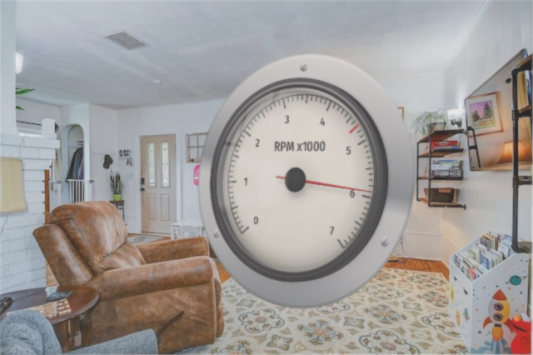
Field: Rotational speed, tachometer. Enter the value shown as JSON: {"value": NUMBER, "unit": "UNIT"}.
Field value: {"value": 5900, "unit": "rpm"}
